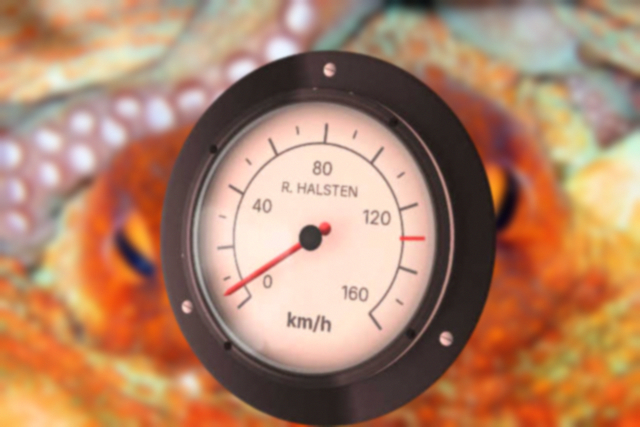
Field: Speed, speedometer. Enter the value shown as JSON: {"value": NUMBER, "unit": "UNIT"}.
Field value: {"value": 5, "unit": "km/h"}
